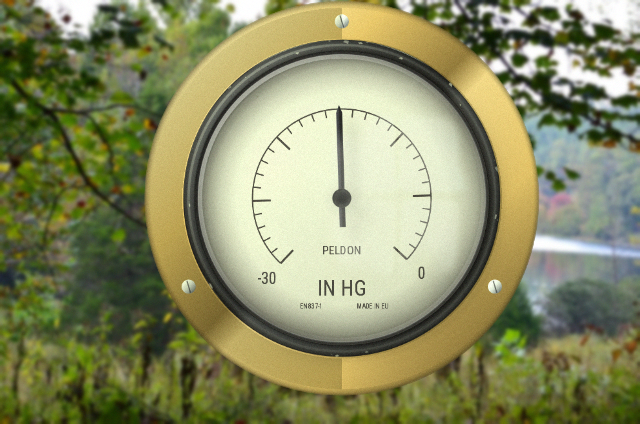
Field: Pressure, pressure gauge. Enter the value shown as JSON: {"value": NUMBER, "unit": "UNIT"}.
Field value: {"value": -15, "unit": "inHg"}
